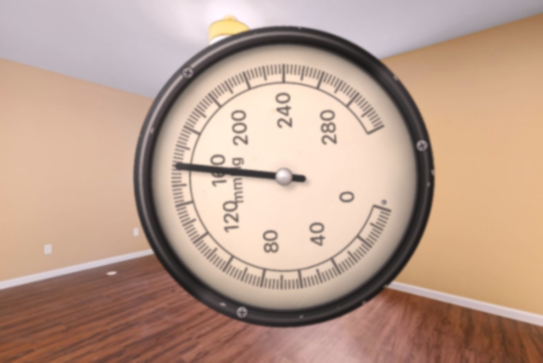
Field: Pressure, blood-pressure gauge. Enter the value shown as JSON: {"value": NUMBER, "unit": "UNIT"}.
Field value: {"value": 160, "unit": "mmHg"}
